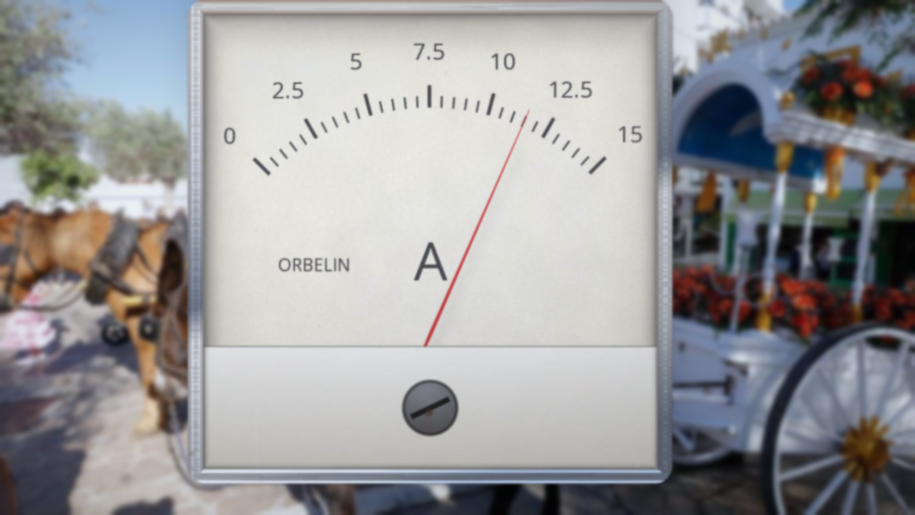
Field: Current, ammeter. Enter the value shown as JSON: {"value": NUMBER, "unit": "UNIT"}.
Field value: {"value": 11.5, "unit": "A"}
